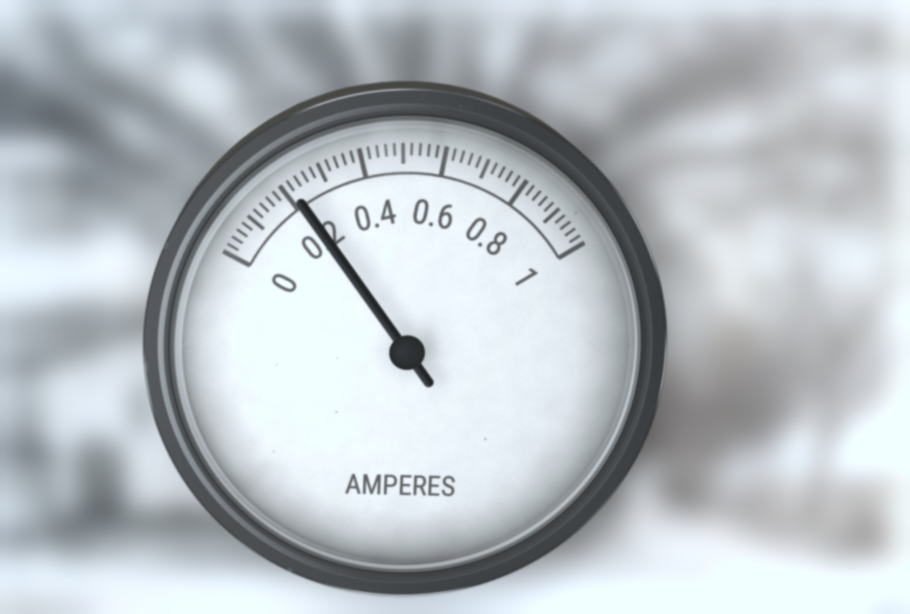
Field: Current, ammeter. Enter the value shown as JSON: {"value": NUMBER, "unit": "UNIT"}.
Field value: {"value": 0.22, "unit": "A"}
